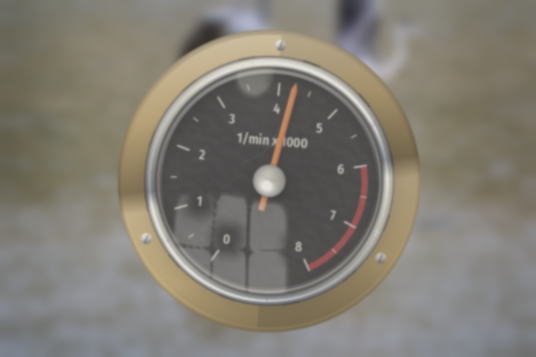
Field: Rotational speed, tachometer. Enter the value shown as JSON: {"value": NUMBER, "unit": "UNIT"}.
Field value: {"value": 4250, "unit": "rpm"}
